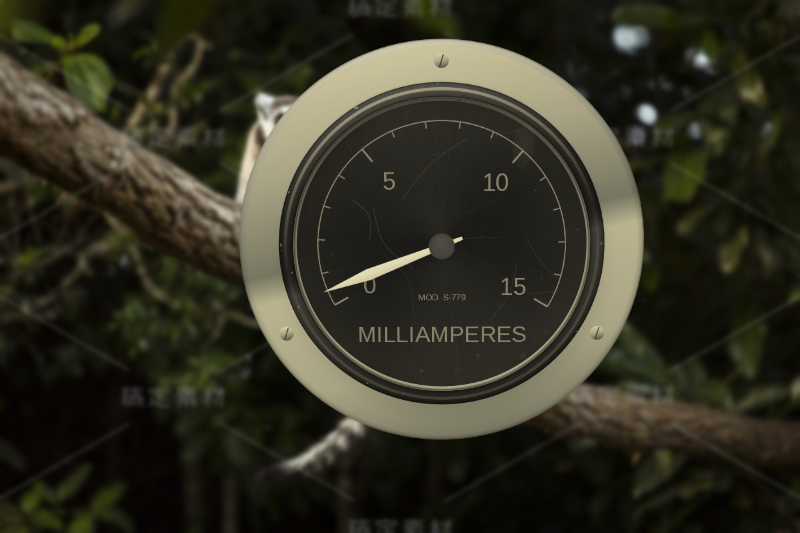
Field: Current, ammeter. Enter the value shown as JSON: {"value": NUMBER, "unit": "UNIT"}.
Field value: {"value": 0.5, "unit": "mA"}
